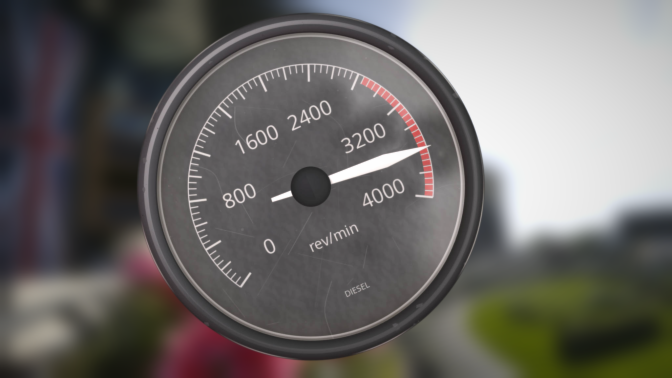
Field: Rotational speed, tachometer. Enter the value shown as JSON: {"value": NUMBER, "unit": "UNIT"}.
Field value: {"value": 3600, "unit": "rpm"}
